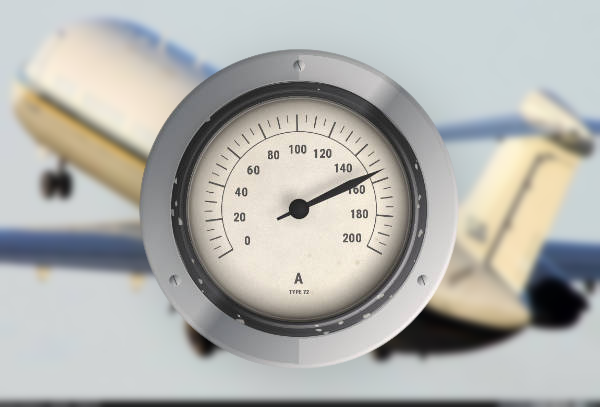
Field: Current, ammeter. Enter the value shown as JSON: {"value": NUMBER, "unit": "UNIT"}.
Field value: {"value": 155, "unit": "A"}
